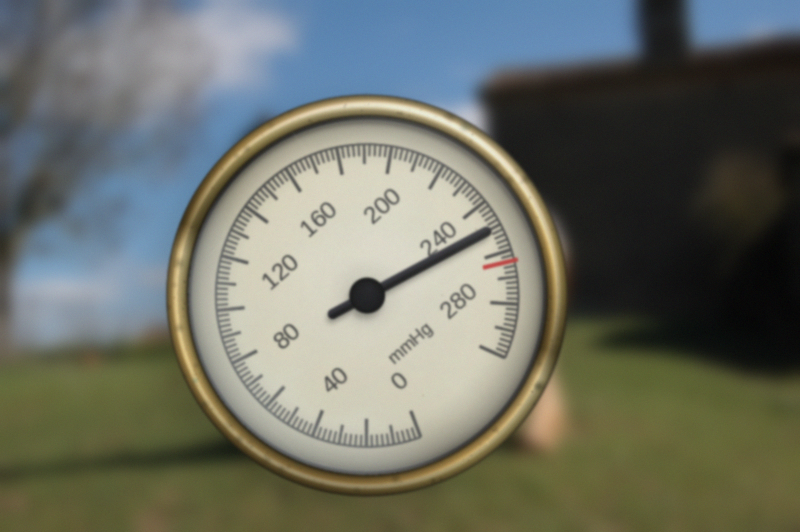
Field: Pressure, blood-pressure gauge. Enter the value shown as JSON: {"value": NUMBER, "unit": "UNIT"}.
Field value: {"value": 250, "unit": "mmHg"}
